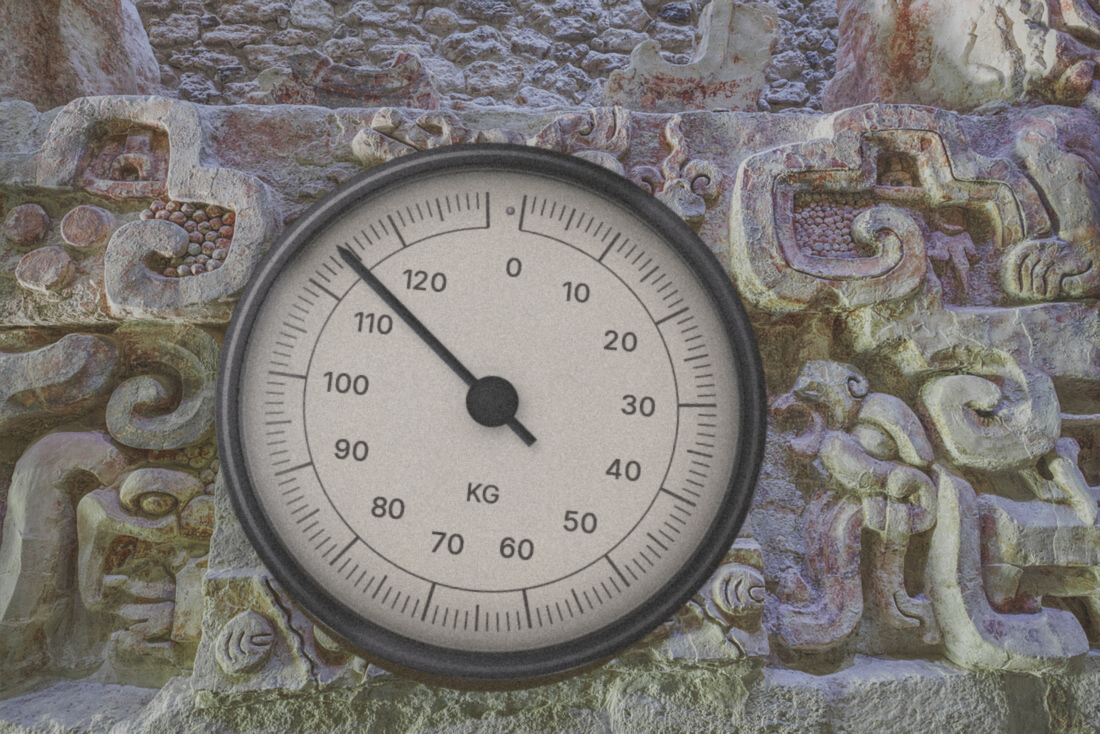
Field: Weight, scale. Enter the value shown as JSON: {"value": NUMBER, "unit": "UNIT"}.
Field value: {"value": 114, "unit": "kg"}
